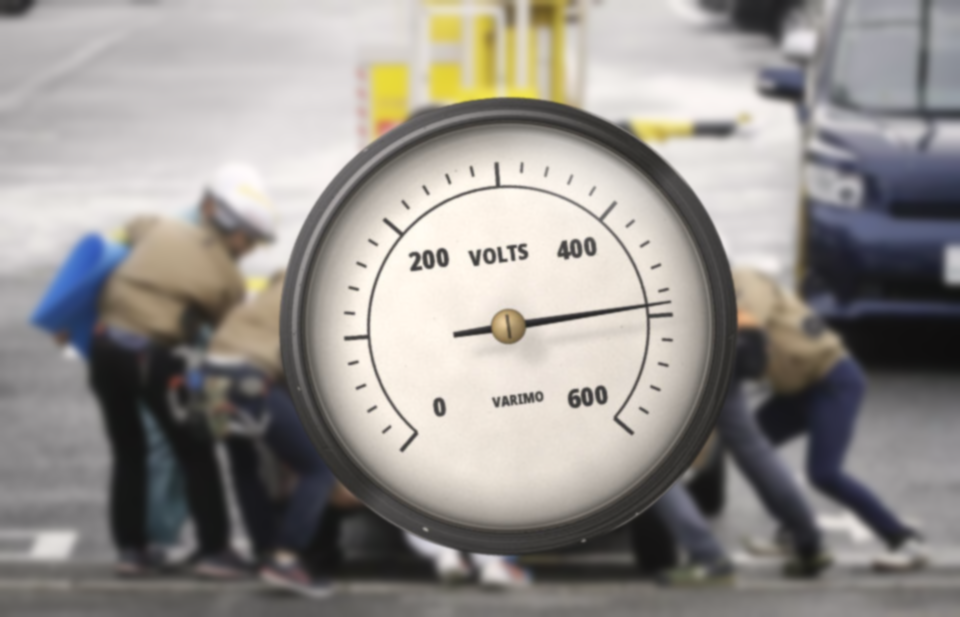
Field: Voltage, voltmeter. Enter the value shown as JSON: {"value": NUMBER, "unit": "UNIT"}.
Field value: {"value": 490, "unit": "V"}
